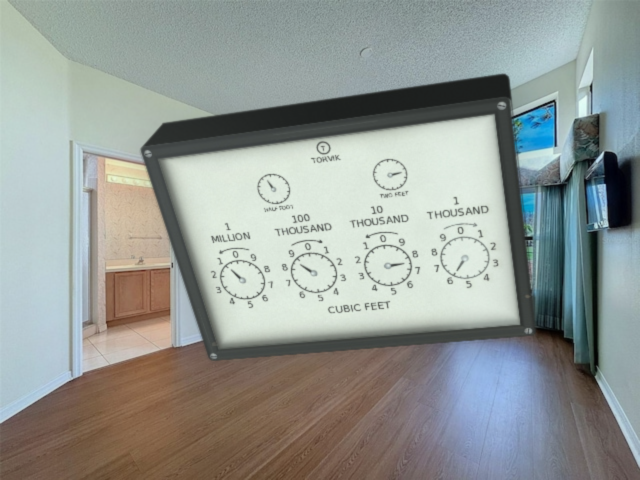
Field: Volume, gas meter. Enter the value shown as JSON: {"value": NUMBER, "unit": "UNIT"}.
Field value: {"value": 87600, "unit": "ft³"}
